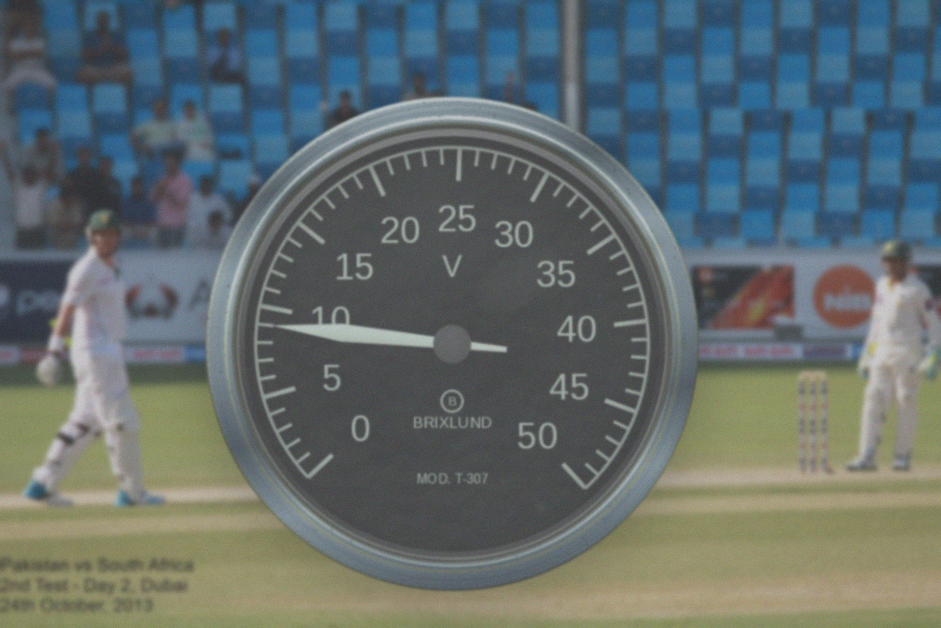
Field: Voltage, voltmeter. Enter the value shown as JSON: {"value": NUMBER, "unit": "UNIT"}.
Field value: {"value": 9, "unit": "V"}
